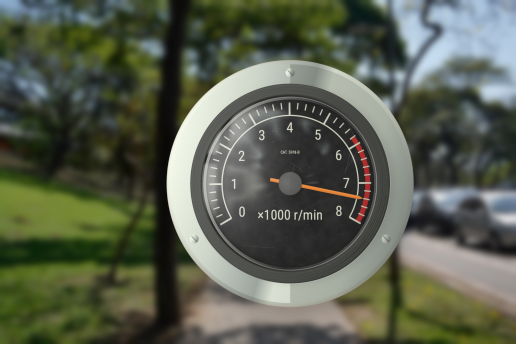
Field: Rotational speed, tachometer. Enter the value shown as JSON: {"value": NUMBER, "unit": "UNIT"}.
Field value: {"value": 7400, "unit": "rpm"}
